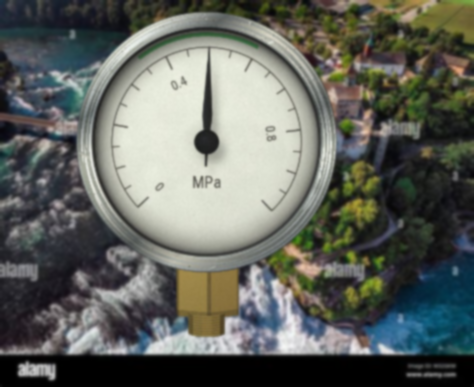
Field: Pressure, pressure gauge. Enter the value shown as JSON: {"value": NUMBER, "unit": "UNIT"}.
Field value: {"value": 0.5, "unit": "MPa"}
